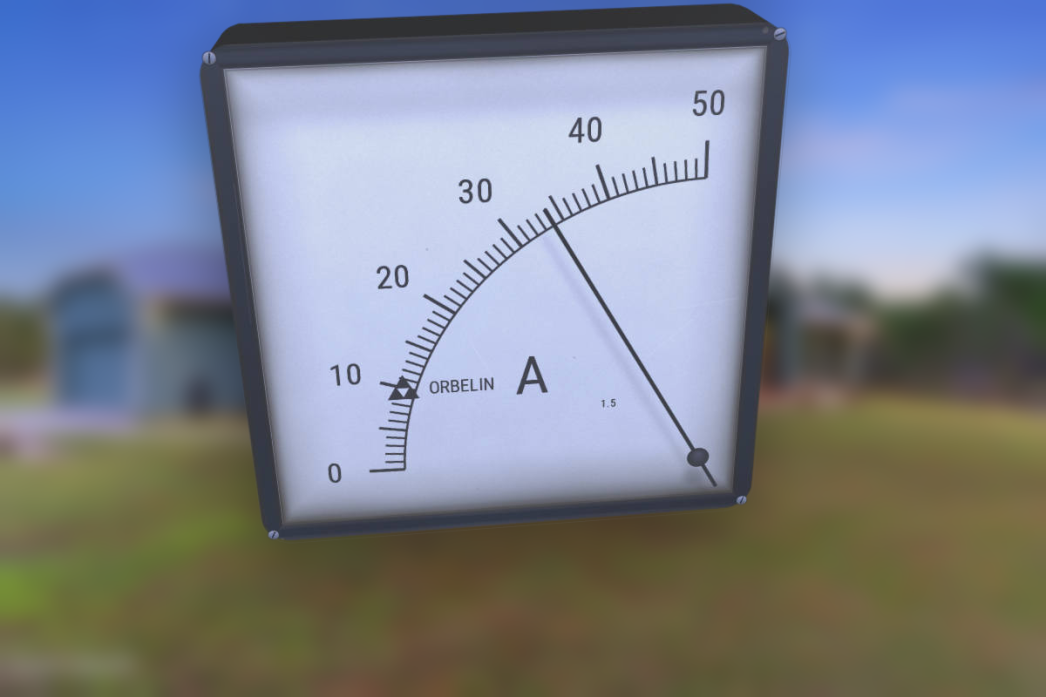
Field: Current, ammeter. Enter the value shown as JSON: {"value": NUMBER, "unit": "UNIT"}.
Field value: {"value": 34, "unit": "A"}
